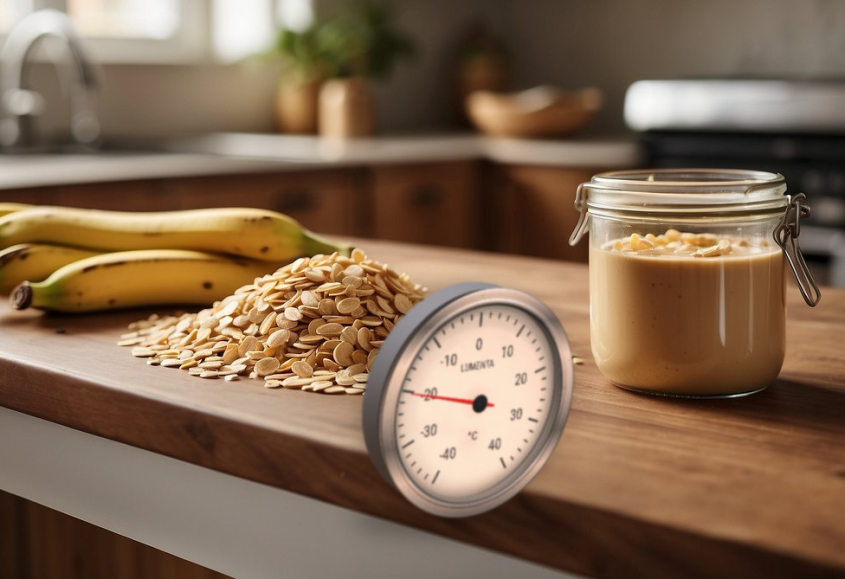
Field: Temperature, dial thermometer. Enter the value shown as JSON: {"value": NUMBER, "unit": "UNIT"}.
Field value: {"value": -20, "unit": "°C"}
